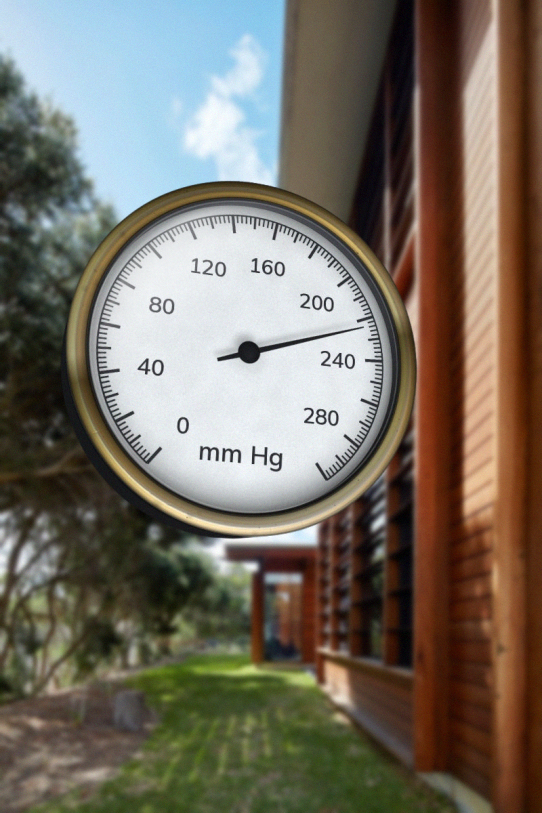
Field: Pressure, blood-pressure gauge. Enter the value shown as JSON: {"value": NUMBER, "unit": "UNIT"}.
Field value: {"value": 224, "unit": "mmHg"}
